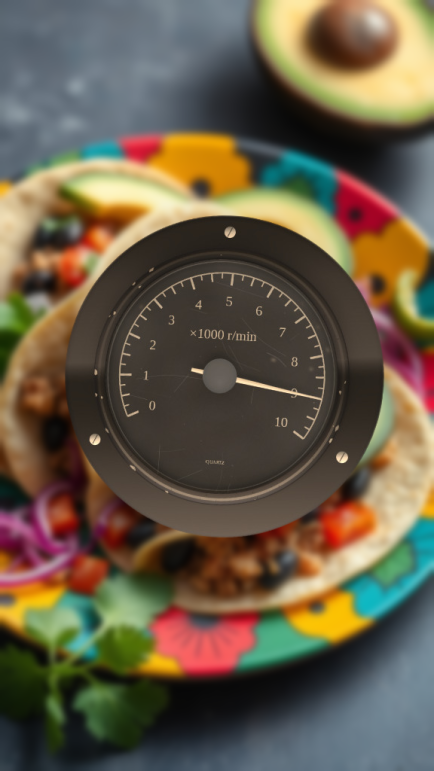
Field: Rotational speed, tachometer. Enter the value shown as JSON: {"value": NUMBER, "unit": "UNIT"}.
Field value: {"value": 9000, "unit": "rpm"}
